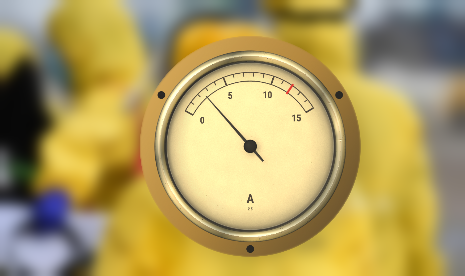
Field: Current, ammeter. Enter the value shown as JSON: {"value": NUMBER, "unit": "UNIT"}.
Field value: {"value": 2.5, "unit": "A"}
